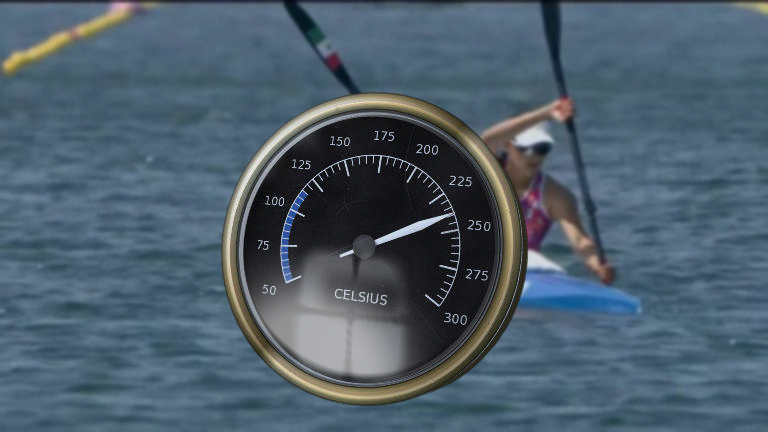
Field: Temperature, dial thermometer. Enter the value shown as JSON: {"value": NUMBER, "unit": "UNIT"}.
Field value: {"value": 240, "unit": "°C"}
